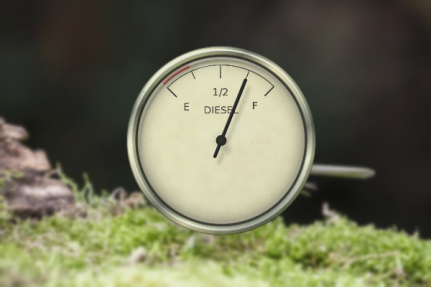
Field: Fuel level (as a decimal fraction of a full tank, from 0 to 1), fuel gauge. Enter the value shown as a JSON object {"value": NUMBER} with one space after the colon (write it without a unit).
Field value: {"value": 0.75}
